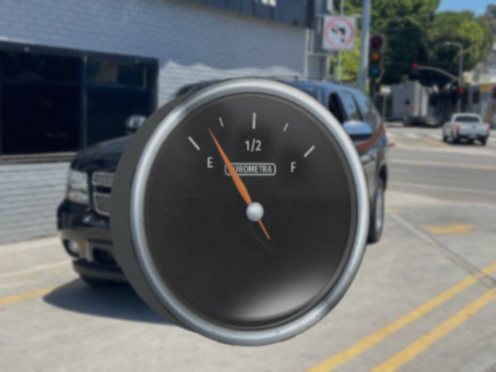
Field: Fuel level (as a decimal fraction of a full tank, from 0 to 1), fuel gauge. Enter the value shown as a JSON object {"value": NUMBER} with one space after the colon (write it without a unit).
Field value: {"value": 0.125}
